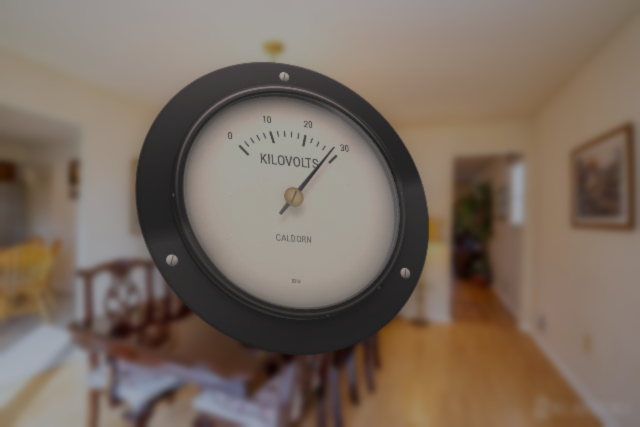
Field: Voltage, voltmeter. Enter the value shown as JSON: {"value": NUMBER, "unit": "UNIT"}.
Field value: {"value": 28, "unit": "kV"}
